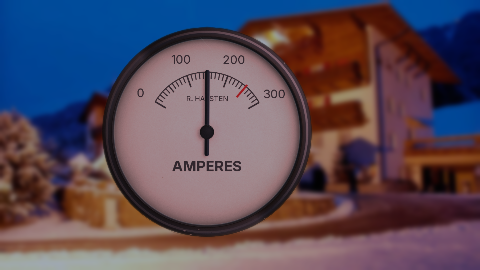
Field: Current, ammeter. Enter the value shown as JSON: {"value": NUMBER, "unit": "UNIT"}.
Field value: {"value": 150, "unit": "A"}
